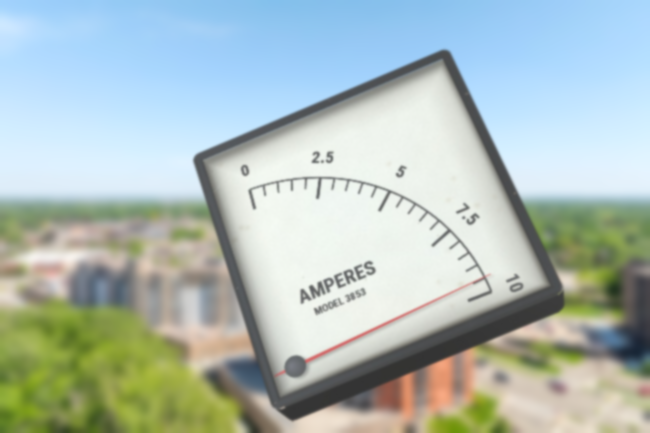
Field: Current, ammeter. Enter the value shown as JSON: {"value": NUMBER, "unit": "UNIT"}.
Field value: {"value": 9.5, "unit": "A"}
